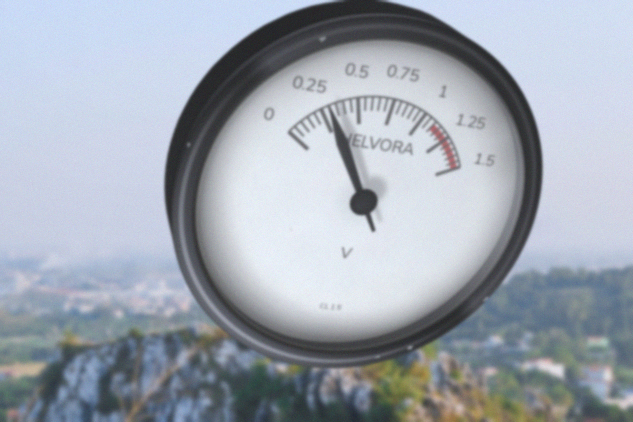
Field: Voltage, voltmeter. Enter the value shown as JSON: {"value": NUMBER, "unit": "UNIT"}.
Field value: {"value": 0.3, "unit": "V"}
